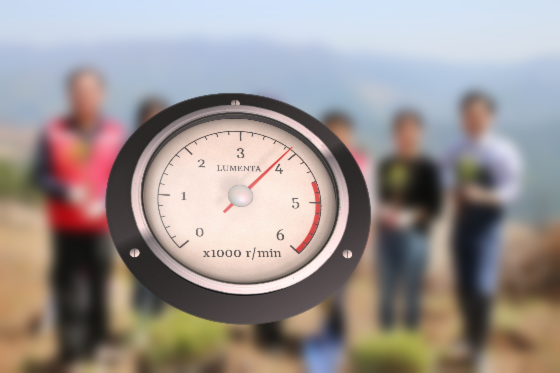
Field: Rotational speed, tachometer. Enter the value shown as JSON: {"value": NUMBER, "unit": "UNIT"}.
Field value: {"value": 3900, "unit": "rpm"}
